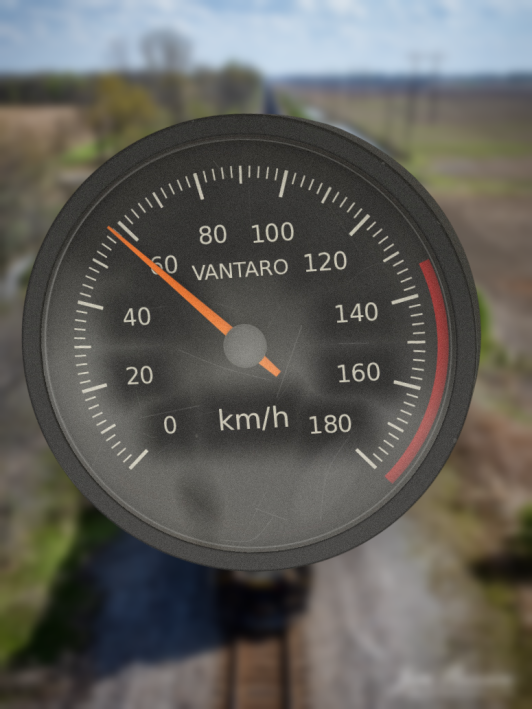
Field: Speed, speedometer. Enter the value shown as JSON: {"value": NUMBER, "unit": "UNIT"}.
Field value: {"value": 58, "unit": "km/h"}
